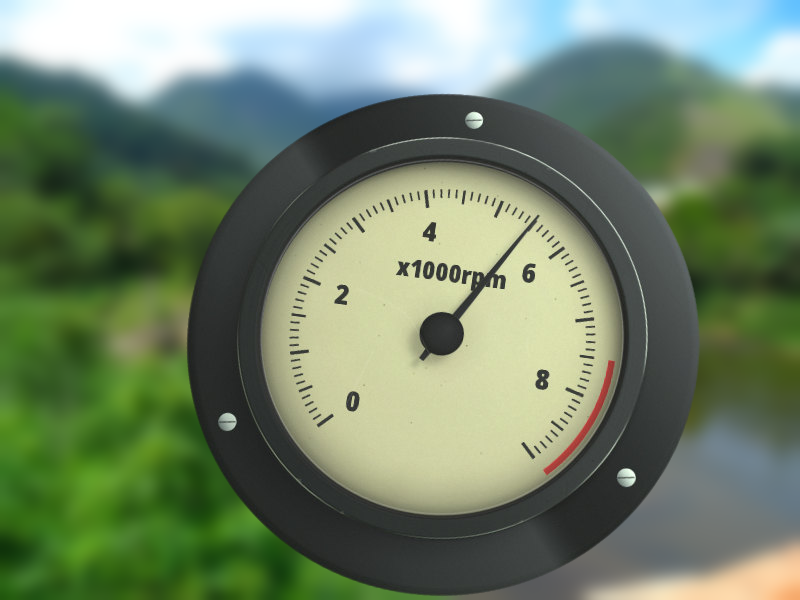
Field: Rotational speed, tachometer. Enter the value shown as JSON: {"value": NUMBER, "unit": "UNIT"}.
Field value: {"value": 5500, "unit": "rpm"}
